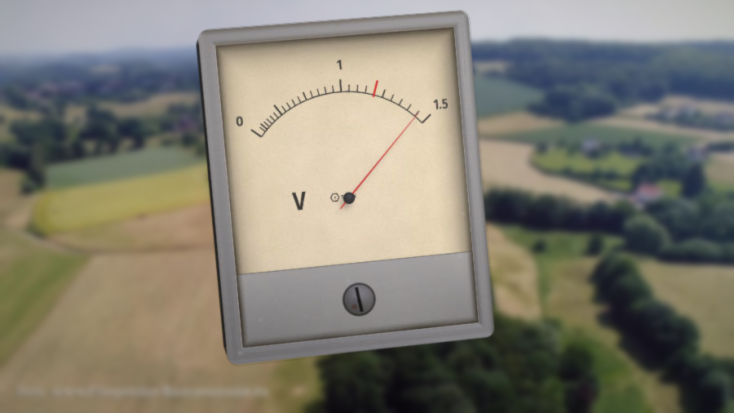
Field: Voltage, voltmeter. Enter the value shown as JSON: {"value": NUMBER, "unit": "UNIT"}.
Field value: {"value": 1.45, "unit": "V"}
